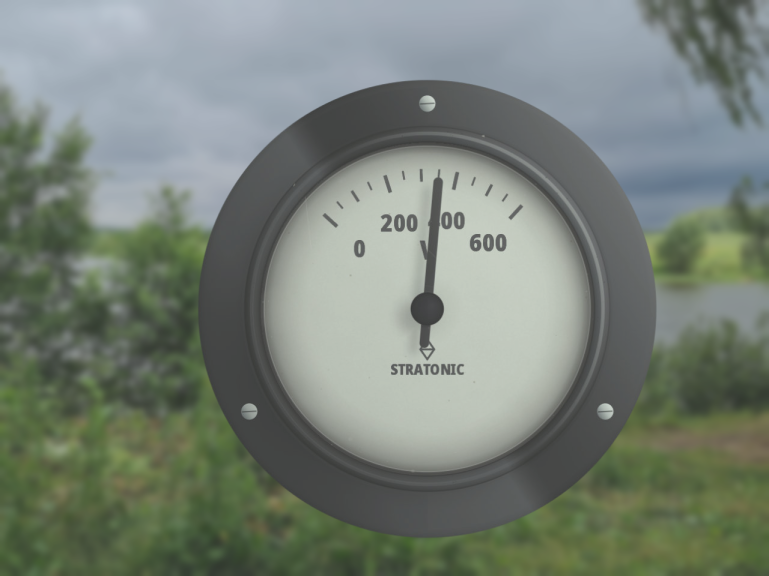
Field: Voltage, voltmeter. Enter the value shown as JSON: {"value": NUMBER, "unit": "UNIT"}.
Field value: {"value": 350, "unit": "V"}
